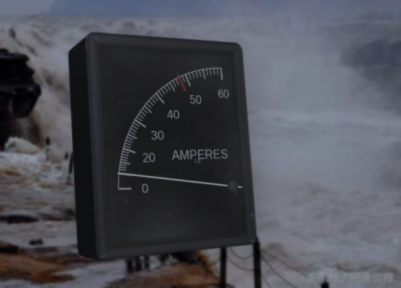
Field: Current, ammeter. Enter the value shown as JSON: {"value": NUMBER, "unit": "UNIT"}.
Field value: {"value": 10, "unit": "A"}
